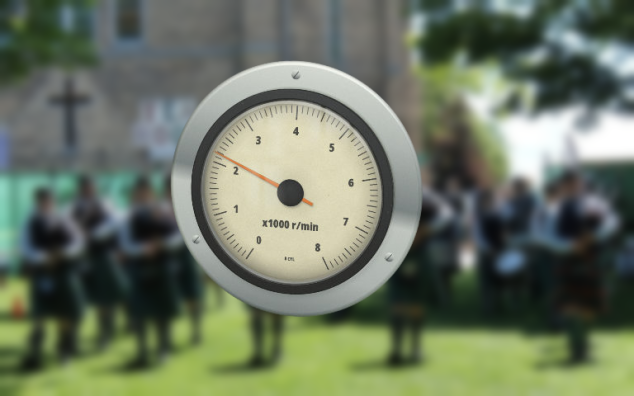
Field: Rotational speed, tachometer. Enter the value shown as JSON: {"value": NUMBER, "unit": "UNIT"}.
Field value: {"value": 2200, "unit": "rpm"}
